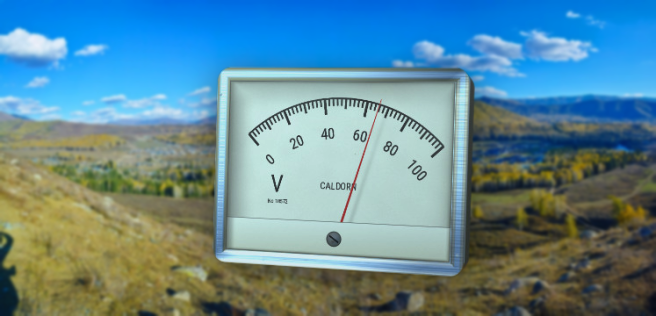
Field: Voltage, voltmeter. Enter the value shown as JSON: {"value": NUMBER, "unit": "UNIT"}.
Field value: {"value": 66, "unit": "V"}
